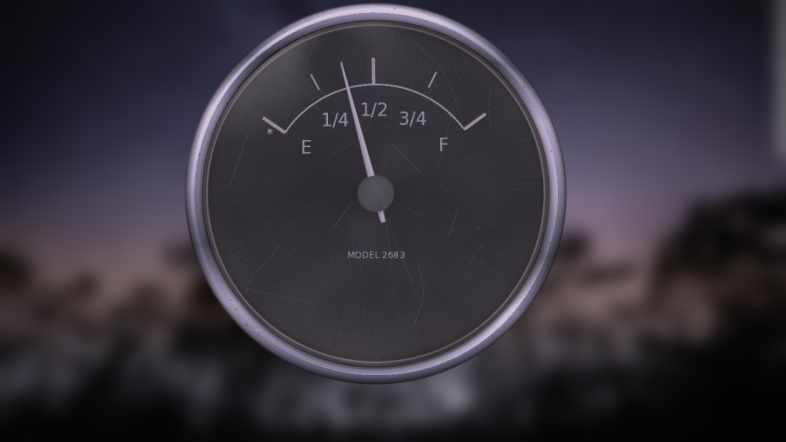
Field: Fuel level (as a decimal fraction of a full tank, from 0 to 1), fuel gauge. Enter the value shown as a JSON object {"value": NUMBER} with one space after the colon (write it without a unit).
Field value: {"value": 0.375}
